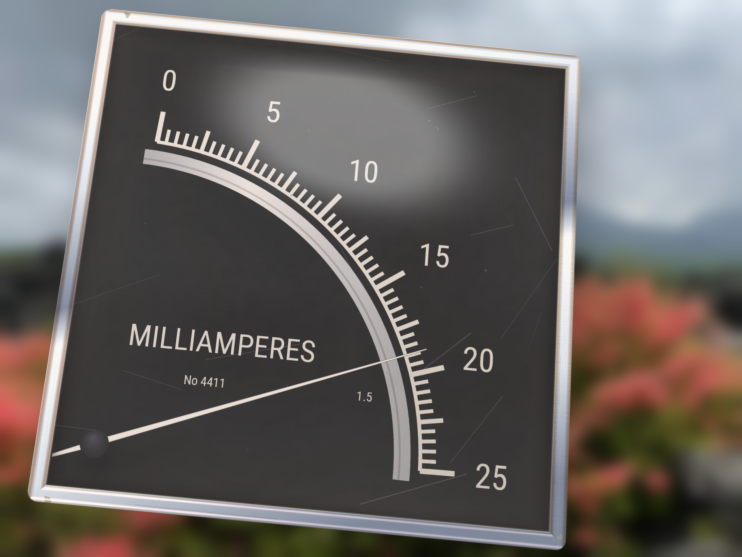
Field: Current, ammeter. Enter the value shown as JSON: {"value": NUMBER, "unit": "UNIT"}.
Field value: {"value": 19, "unit": "mA"}
